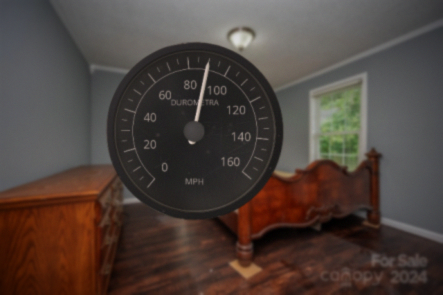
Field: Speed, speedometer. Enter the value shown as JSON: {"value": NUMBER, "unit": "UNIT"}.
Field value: {"value": 90, "unit": "mph"}
